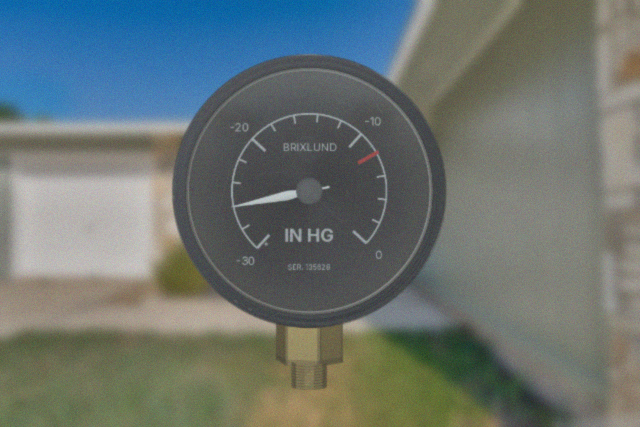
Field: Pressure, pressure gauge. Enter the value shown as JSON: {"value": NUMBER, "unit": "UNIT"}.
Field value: {"value": -26, "unit": "inHg"}
